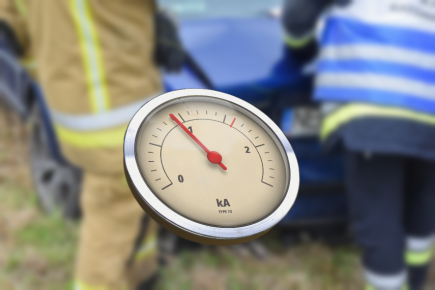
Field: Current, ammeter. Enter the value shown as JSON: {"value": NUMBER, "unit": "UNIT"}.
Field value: {"value": 0.9, "unit": "kA"}
